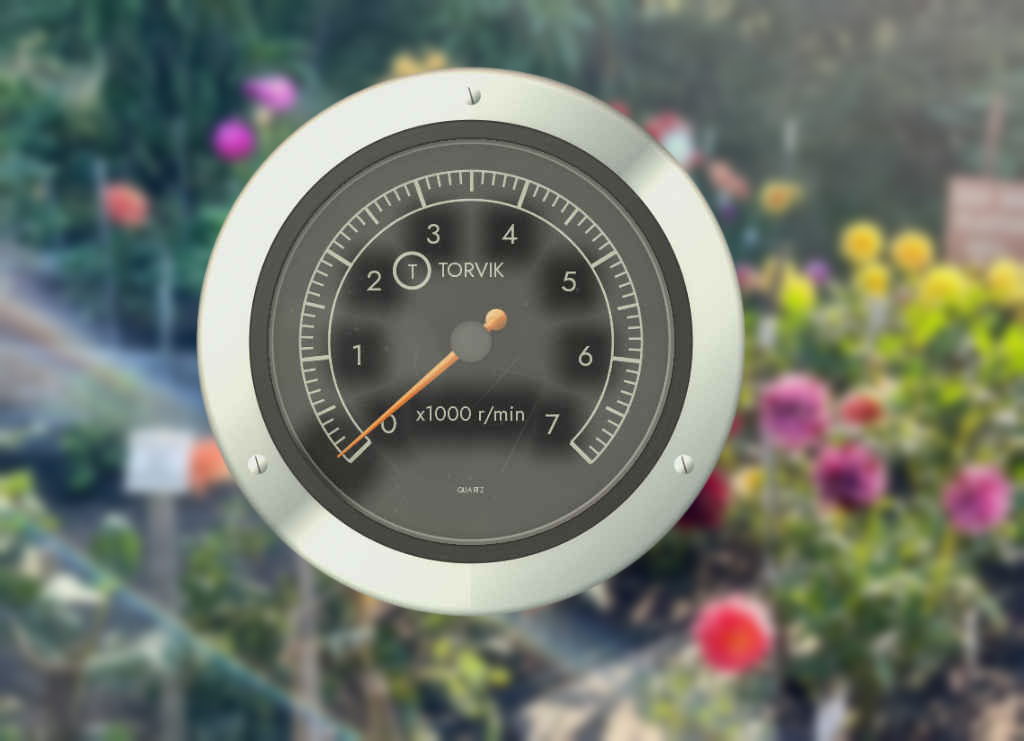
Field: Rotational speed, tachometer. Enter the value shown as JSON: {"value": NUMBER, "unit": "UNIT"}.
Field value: {"value": 100, "unit": "rpm"}
